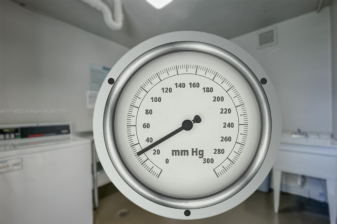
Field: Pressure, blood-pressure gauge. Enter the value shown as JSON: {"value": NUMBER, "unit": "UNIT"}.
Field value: {"value": 30, "unit": "mmHg"}
